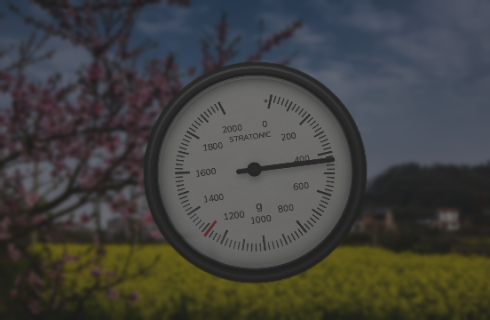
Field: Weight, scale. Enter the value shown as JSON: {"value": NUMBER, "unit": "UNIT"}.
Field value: {"value": 440, "unit": "g"}
